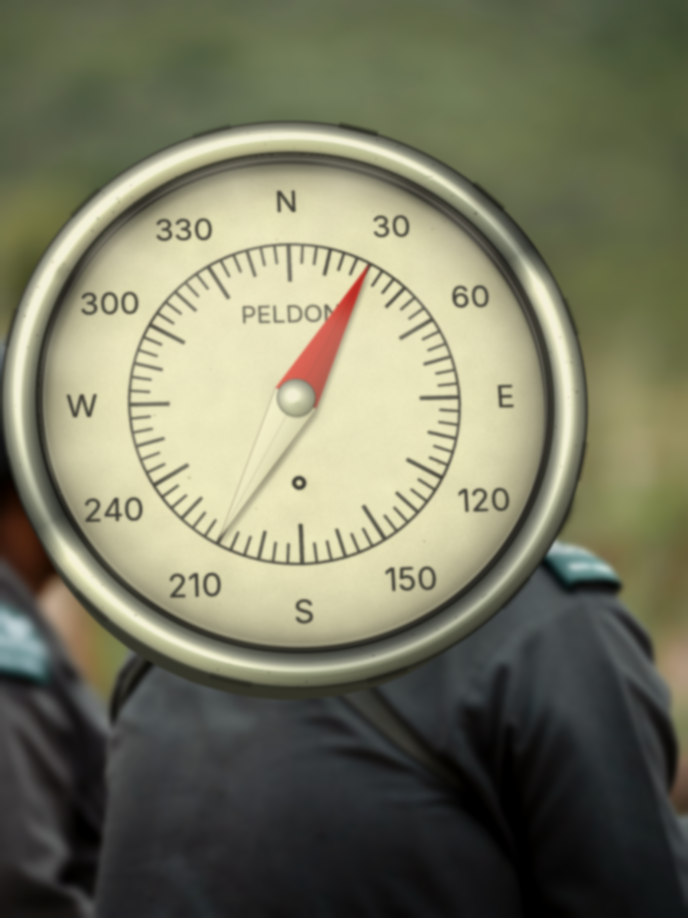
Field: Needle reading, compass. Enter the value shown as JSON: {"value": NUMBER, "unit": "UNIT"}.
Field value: {"value": 30, "unit": "°"}
